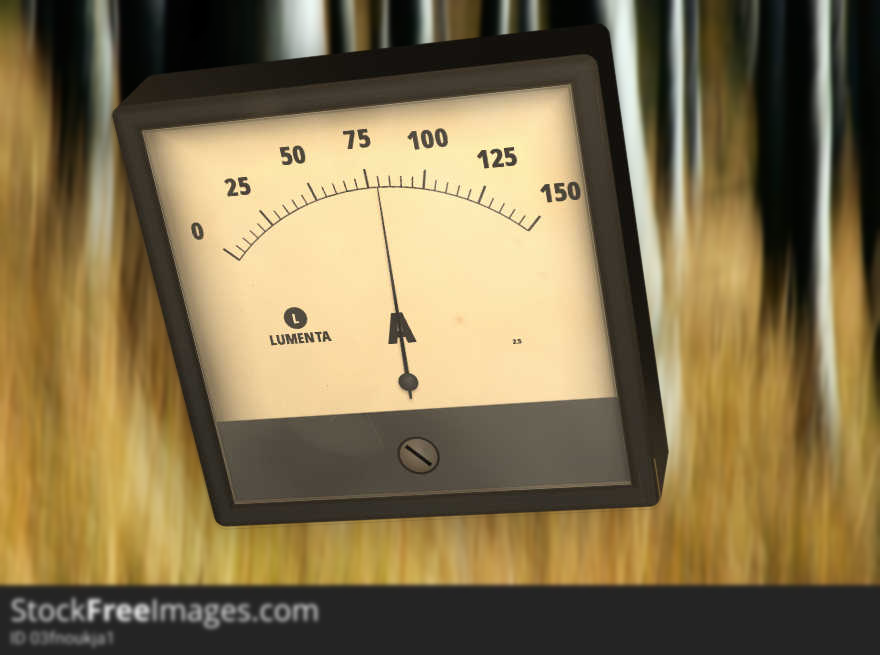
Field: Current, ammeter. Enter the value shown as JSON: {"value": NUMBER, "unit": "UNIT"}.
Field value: {"value": 80, "unit": "A"}
